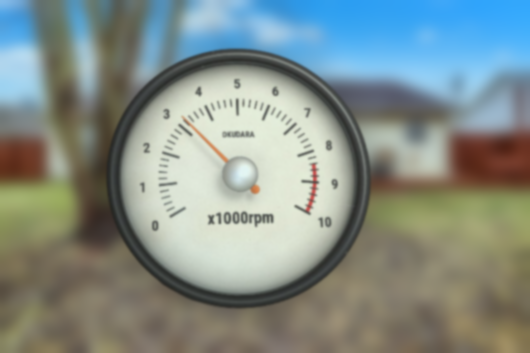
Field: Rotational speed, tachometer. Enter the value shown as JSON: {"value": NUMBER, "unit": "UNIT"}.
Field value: {"value": 3200, "unit": "rpm"}
